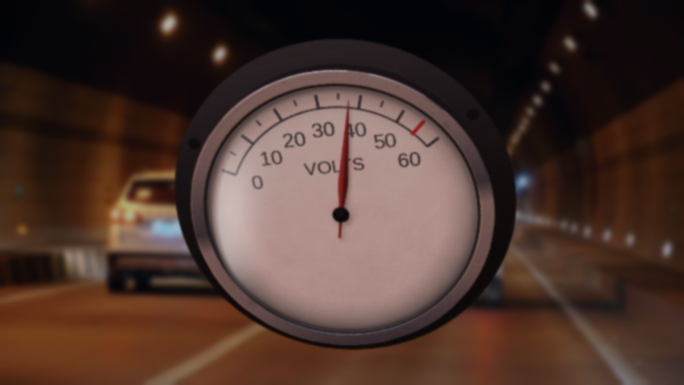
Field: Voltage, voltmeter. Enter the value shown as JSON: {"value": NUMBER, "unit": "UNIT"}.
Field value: {"value": 37.5, "unit": "V"}
